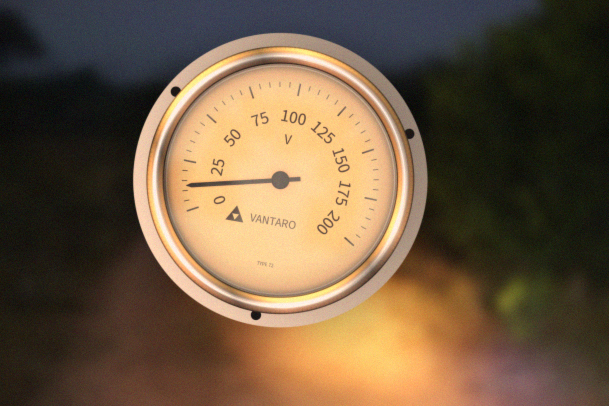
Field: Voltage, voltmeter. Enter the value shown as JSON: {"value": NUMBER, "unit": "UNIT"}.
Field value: {"value": 12.5, "unit": "V"}
